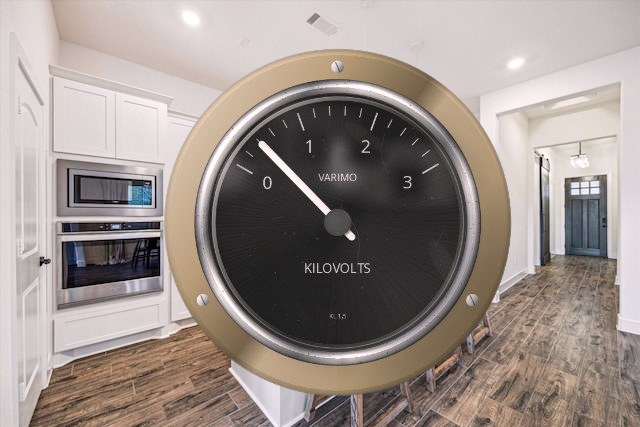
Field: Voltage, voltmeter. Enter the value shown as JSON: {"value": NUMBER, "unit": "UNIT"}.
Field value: {"value": 0.4, "unit": "kV"}
